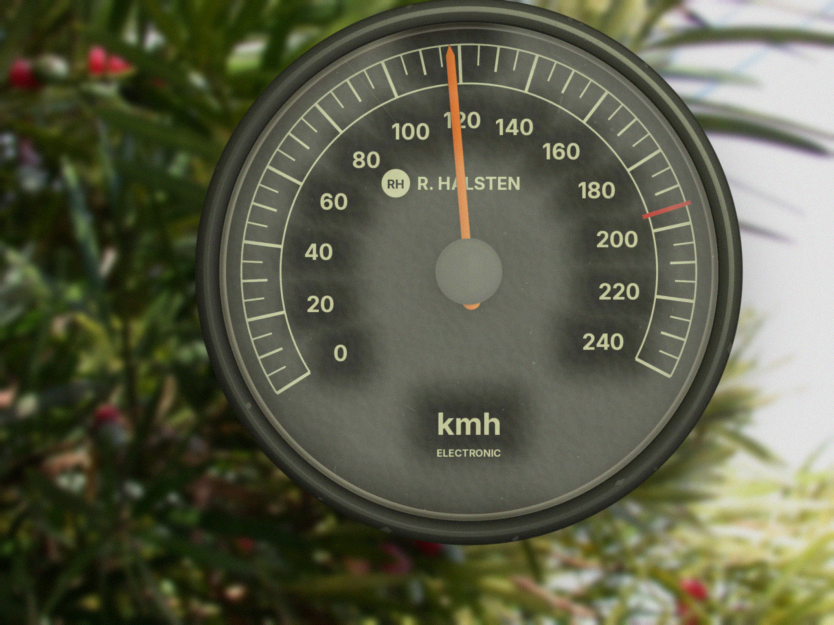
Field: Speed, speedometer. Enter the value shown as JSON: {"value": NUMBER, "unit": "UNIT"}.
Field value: {"value": 117.5, "unit": "km/h"}
